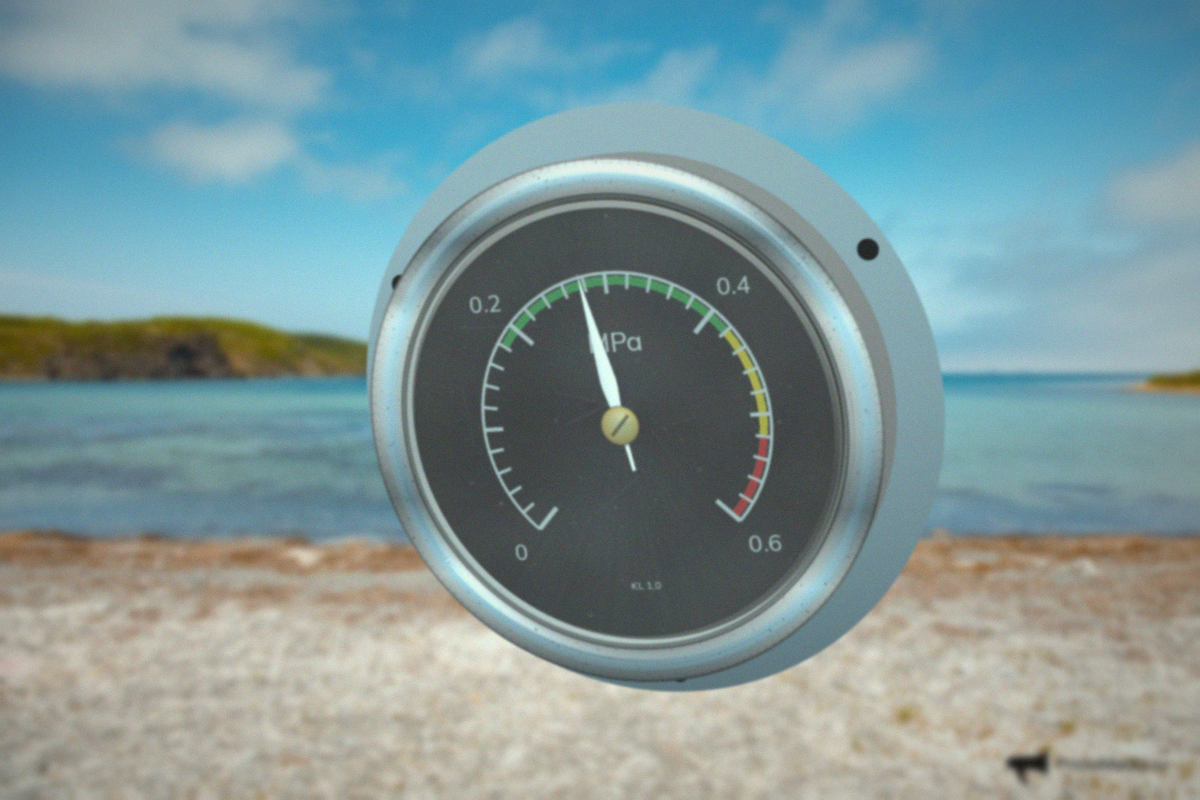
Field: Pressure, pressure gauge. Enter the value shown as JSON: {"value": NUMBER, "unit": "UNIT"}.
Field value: {"value": 0.28, "unit": "MPa"}
